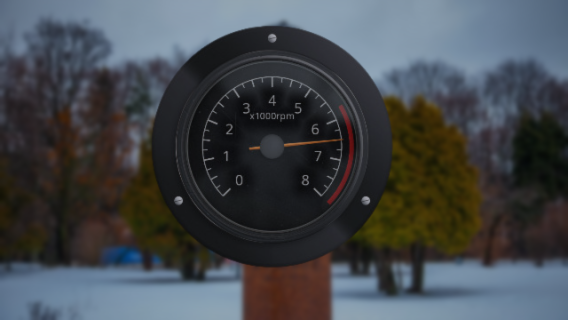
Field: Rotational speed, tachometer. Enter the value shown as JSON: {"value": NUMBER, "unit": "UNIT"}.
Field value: {"value": 6500, "unit": "rpm"}
